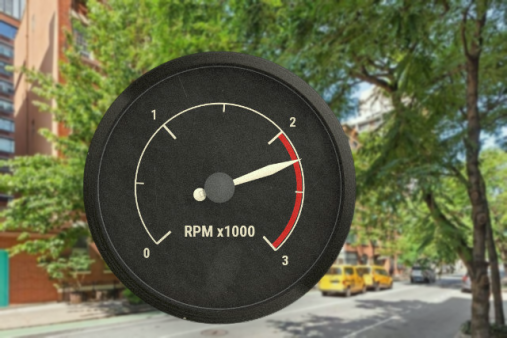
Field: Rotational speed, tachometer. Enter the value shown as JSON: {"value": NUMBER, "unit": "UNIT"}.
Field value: {"value": 2250, "unit": "rpm"}
